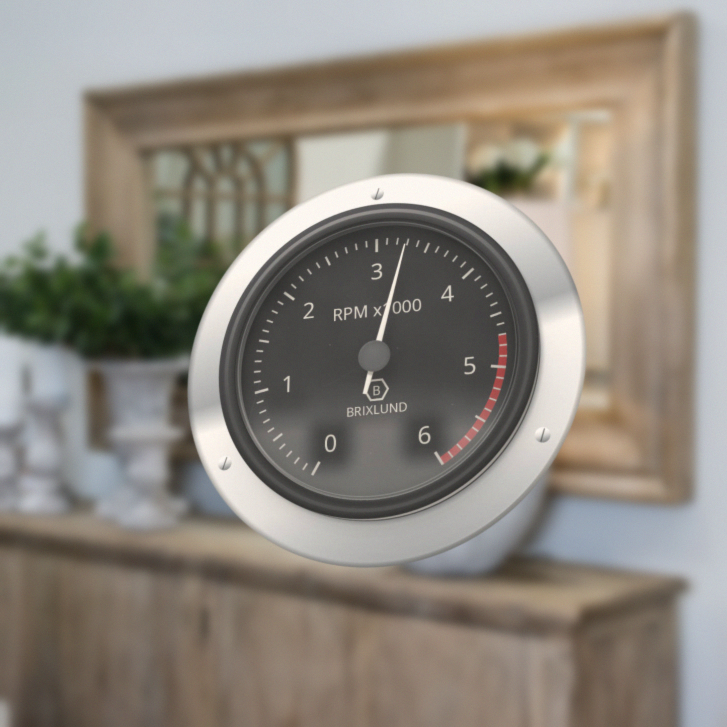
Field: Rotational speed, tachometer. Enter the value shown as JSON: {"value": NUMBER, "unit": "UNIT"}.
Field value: {"value": 3300, "unit": "rpm"}
